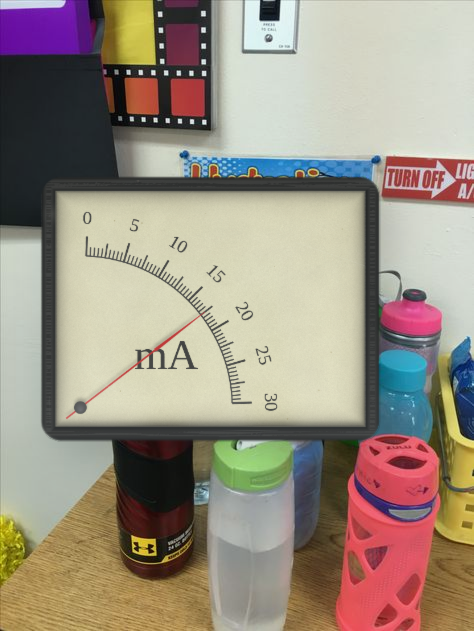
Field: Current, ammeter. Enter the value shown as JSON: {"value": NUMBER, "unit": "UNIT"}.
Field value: {"value": 17.5, "unit": "mA"}
